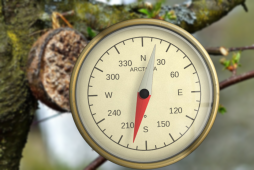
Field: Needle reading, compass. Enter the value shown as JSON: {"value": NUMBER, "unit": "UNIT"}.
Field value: {"value": 195, "unit": "°"}
